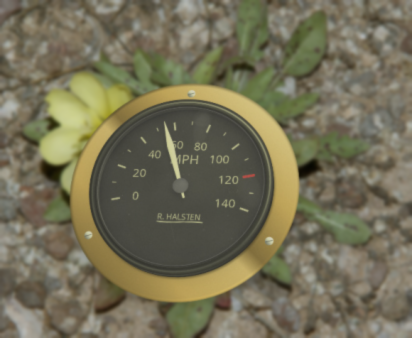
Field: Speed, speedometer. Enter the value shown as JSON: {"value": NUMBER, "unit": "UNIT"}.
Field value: {"value": 55, "unit": "mph"}
